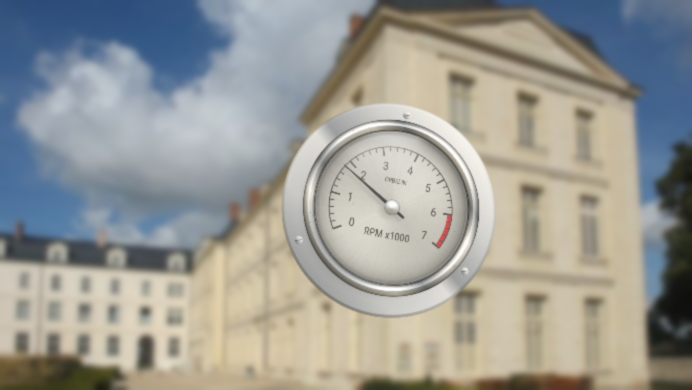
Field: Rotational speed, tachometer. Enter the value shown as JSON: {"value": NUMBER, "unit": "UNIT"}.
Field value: {"value": 1800, "unit": "rpm"}
